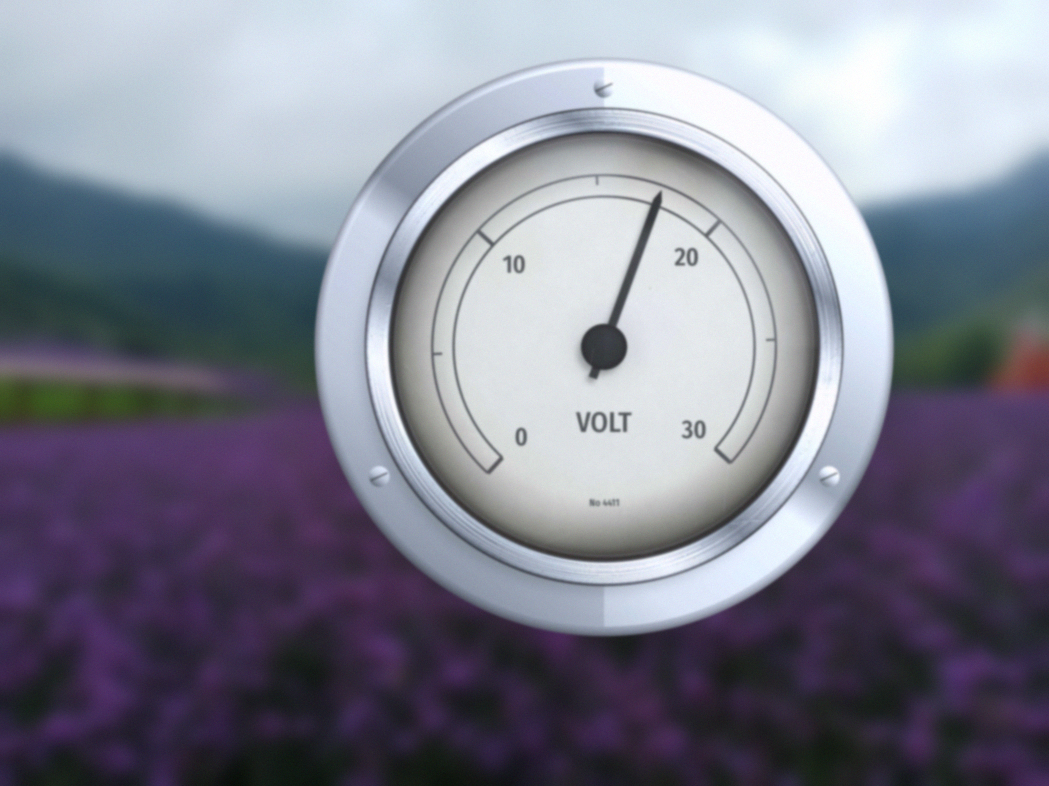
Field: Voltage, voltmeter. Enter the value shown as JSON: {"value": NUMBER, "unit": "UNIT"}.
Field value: {"value": 17.5, "unit": "V"}
